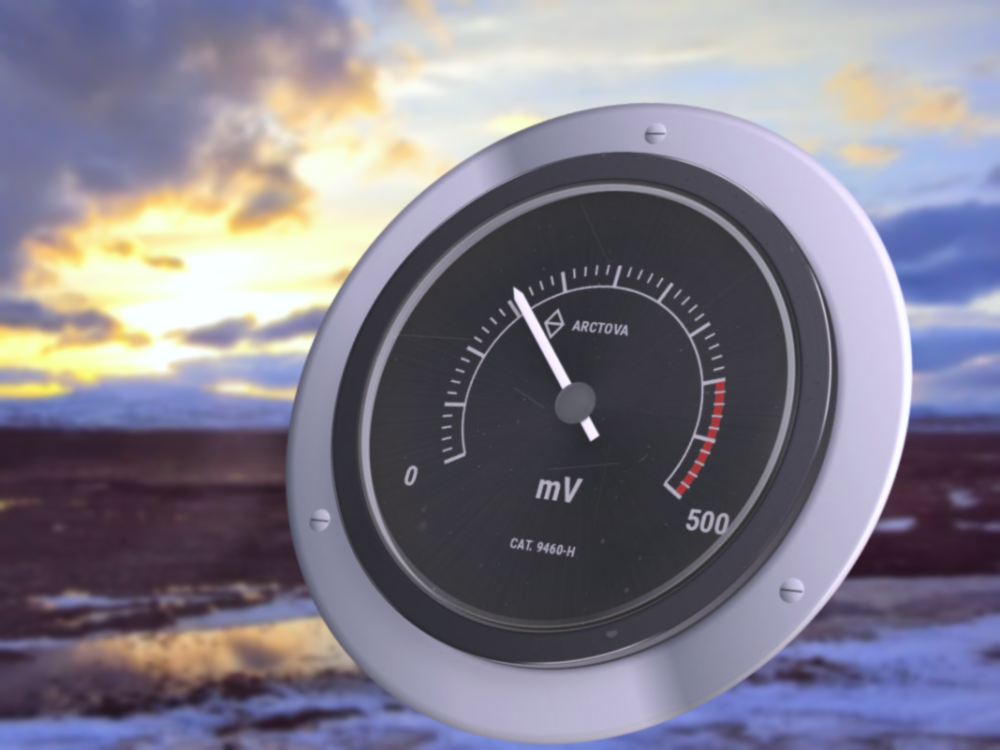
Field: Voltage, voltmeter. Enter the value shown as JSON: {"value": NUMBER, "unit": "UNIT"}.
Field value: {"value": 160, "unit": "mV"}
